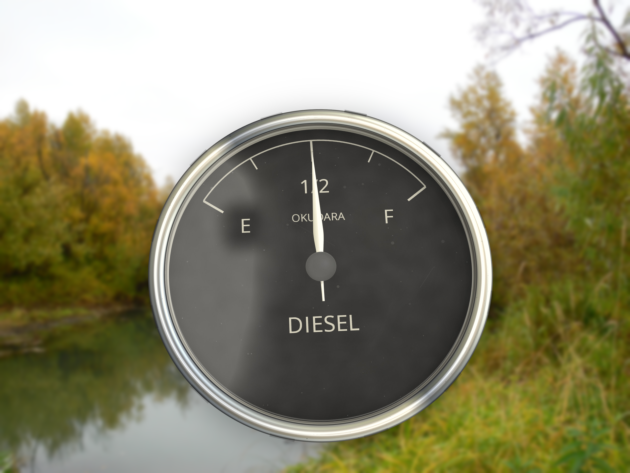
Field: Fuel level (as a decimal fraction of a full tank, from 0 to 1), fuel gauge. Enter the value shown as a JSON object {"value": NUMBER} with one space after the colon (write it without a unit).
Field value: {"value": 0.5}
